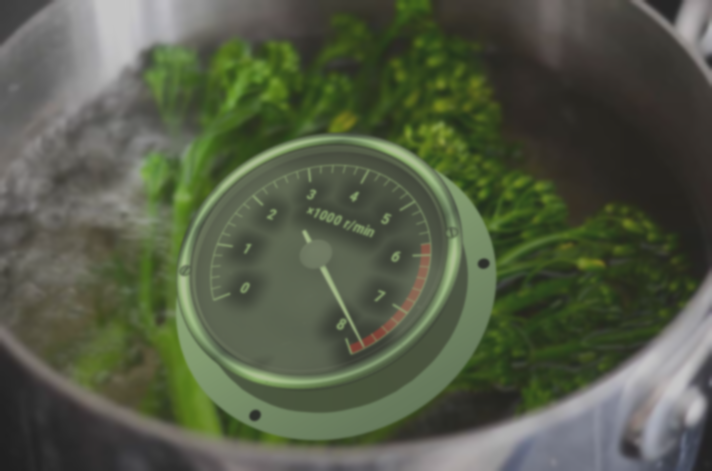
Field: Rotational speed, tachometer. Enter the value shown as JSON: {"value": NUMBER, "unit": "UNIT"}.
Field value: {"value": 7800, "unit": "rpm"}
